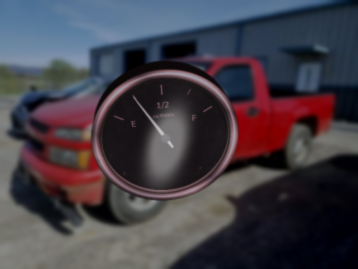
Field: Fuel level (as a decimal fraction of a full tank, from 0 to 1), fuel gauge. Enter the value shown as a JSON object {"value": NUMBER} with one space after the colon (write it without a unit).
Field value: {"value": 0.25}
